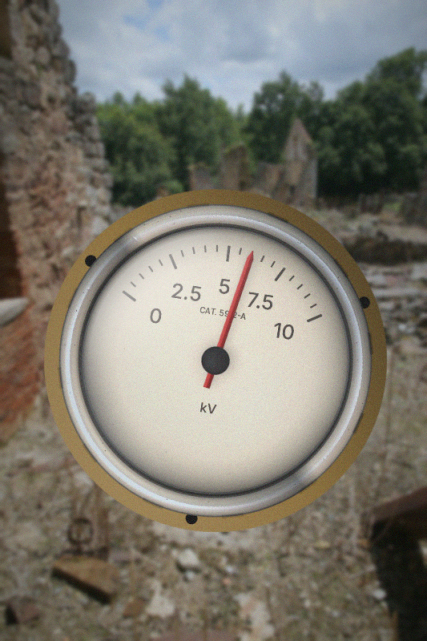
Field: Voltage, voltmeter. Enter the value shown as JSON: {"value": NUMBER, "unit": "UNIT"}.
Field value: {"value": 6, "unit": "kV"}
